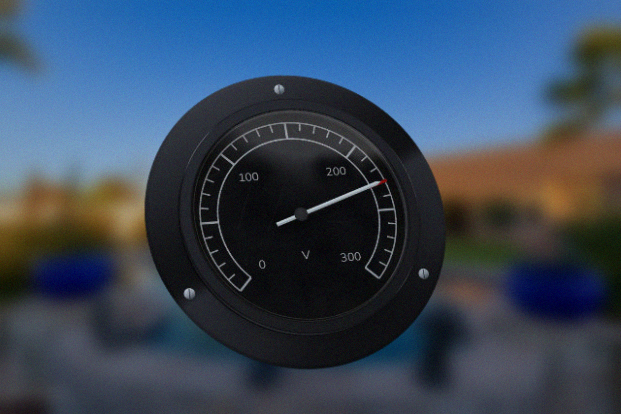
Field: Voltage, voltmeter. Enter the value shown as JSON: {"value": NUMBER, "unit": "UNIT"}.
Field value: {"value": 230, "unit": "V"}
